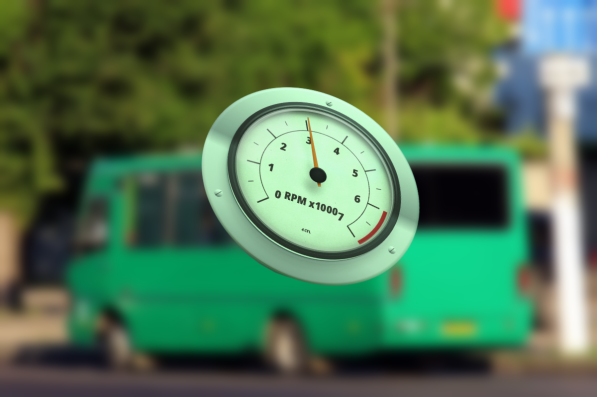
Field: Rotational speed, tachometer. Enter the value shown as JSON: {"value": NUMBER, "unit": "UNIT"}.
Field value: {"value": 3000, "unit": "rpm"}
